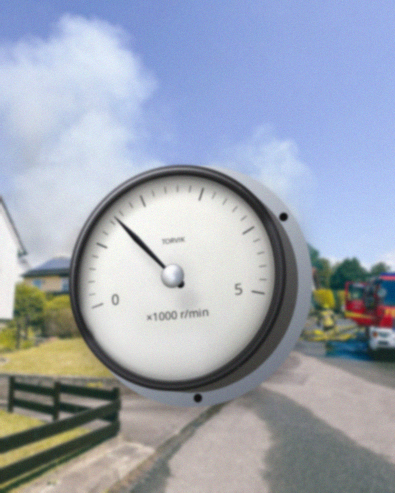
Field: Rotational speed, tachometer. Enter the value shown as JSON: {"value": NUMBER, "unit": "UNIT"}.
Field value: {"value": 1500, "unit": "rpm"}
